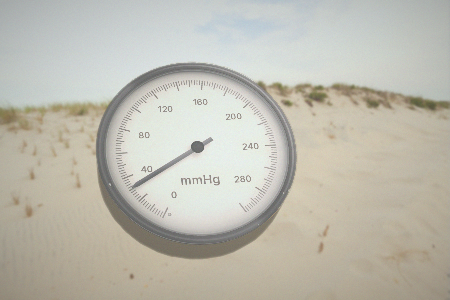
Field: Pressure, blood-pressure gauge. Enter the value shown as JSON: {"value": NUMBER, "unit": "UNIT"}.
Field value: {"value": 30, "unit": "mmHg"}
